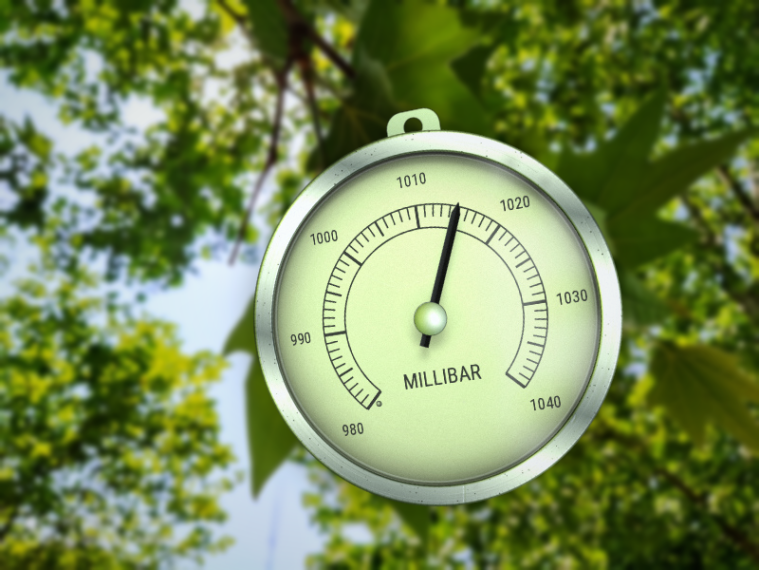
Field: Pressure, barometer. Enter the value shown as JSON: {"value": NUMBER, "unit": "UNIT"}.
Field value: {"value": 1015, "unit": "mbar"}
